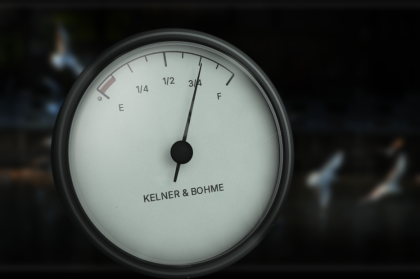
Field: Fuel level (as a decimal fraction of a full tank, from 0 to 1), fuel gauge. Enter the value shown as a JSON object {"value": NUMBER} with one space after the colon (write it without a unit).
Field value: {"value": 0.75}
